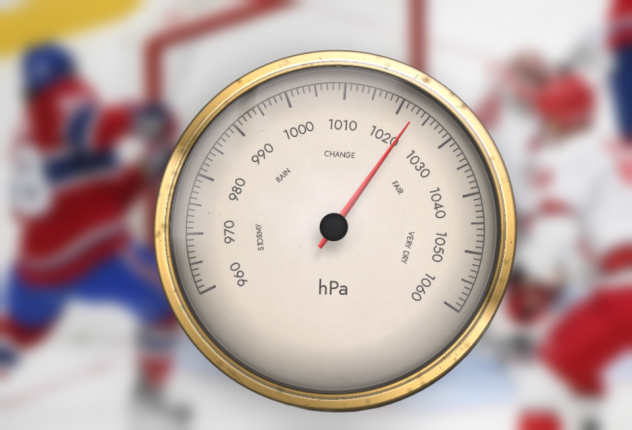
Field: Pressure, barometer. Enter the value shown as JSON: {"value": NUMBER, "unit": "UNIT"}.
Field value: {"value": 1023, "unit": "hPa"}
